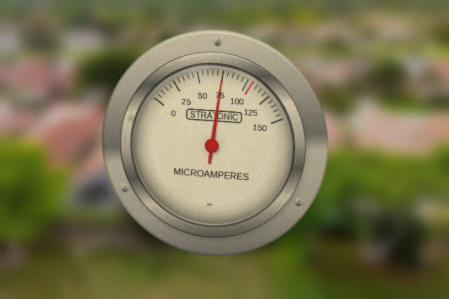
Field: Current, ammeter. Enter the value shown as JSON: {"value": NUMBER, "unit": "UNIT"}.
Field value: {"value": 75, "unit": "µA"}
